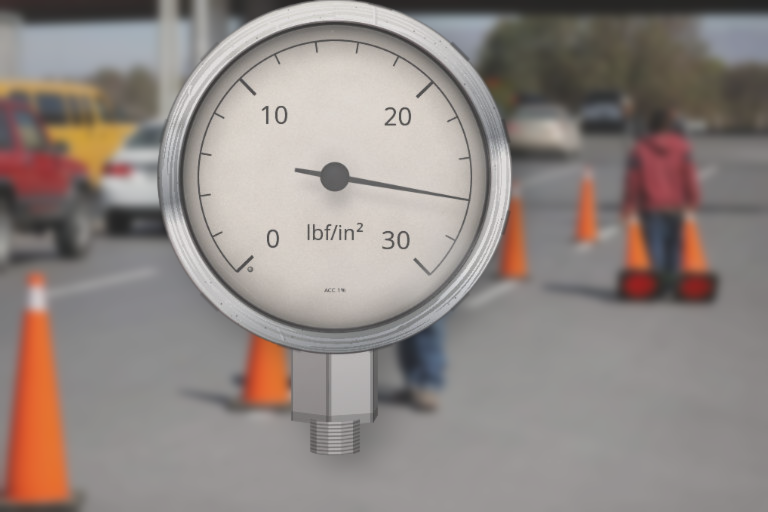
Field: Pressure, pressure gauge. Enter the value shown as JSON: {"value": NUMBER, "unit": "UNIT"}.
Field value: {"value": 26, "unit": "psi"}
